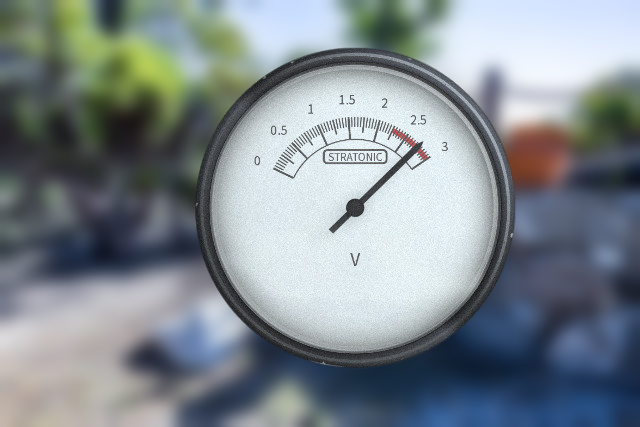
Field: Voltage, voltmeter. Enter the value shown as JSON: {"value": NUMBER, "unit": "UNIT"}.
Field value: {"value": 2.75, "unit": "V"}
